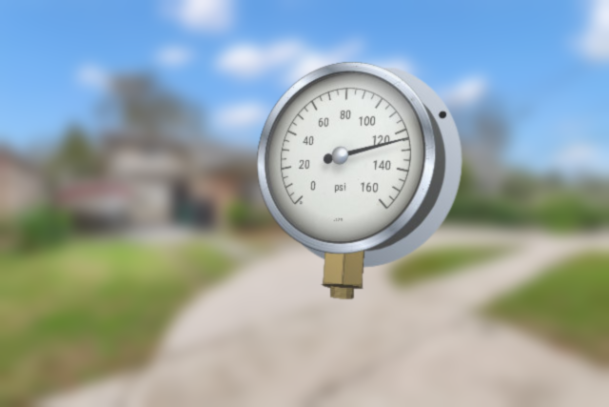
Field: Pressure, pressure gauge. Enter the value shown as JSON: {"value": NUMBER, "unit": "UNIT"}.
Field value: {"value": 125, "unit": "psi"}
